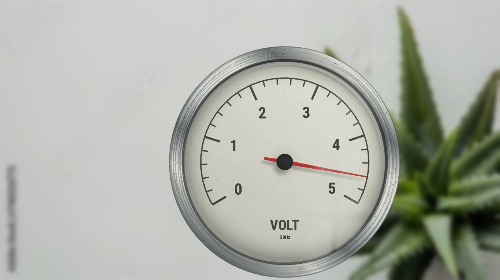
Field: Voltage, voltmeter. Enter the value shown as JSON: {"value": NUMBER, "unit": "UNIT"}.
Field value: {"value": 4.6, "unit": "V"}
